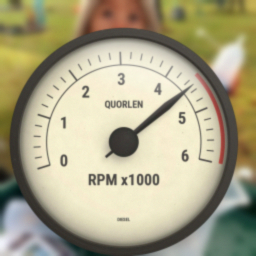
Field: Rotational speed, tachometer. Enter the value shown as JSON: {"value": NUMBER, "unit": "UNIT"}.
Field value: {"value": 4500, "unit": "rpm"}
